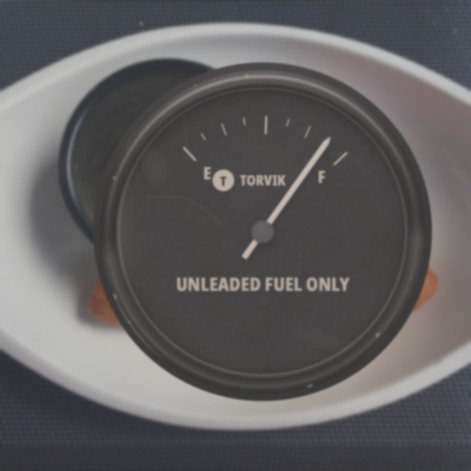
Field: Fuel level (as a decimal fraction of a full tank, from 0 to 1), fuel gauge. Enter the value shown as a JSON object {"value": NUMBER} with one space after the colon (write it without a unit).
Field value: {"value": 0.875}
